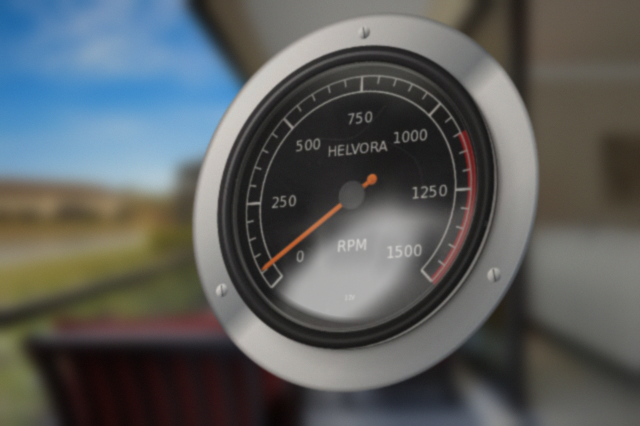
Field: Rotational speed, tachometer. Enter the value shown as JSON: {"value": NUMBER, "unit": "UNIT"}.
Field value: {"value": 50, "unit": "rpm"}
